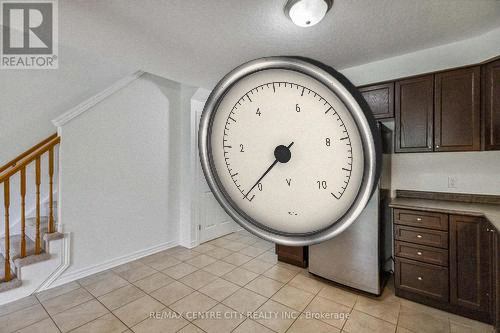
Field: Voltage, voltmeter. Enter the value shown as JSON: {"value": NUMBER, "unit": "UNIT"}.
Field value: {"value": 0.2, "unit": "V"}
